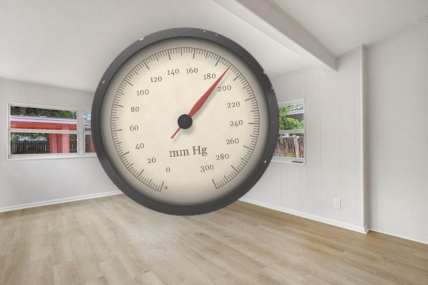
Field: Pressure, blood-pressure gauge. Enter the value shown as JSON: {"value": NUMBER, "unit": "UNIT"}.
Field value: {"value": 190, "unit": "mmHg"}
